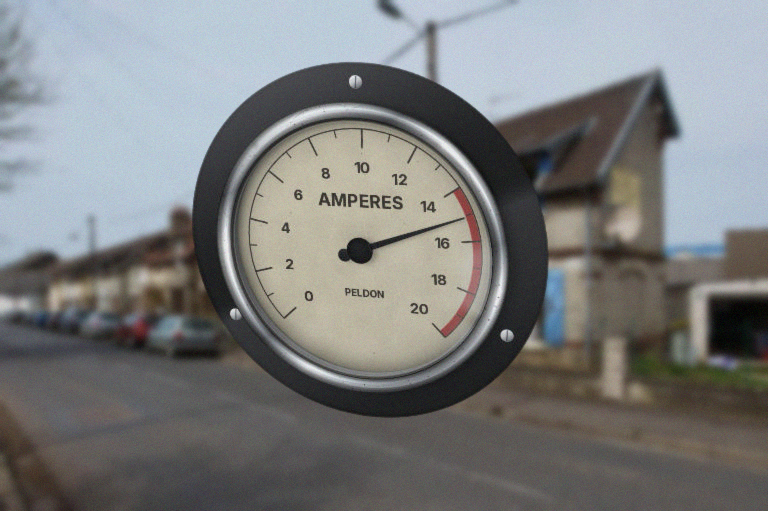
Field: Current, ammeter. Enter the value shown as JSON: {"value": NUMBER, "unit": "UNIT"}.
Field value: {"value": 15, "unit": "A"}
